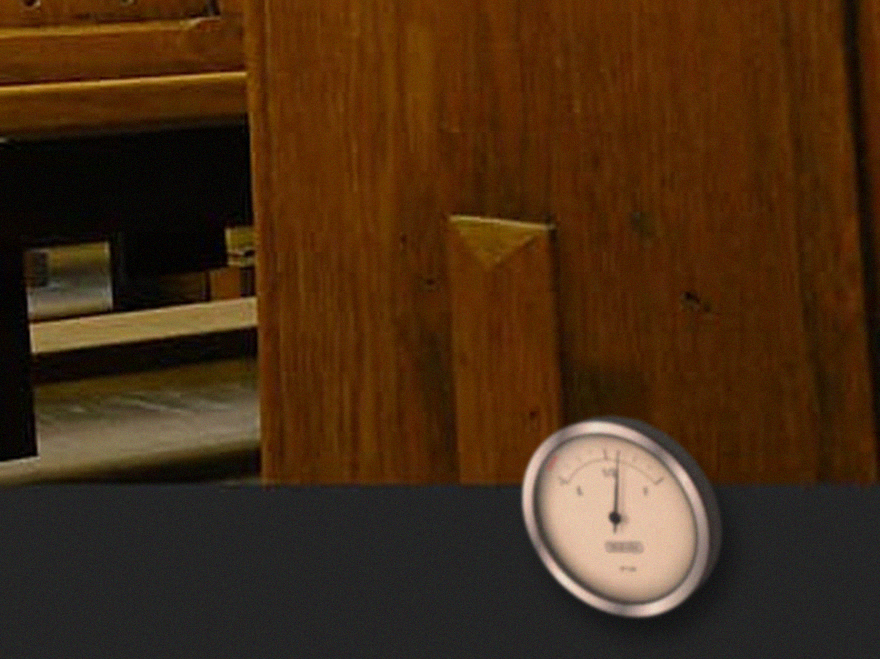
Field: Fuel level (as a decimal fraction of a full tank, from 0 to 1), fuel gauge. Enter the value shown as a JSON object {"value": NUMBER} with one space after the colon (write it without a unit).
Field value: {"value": 0.625}
